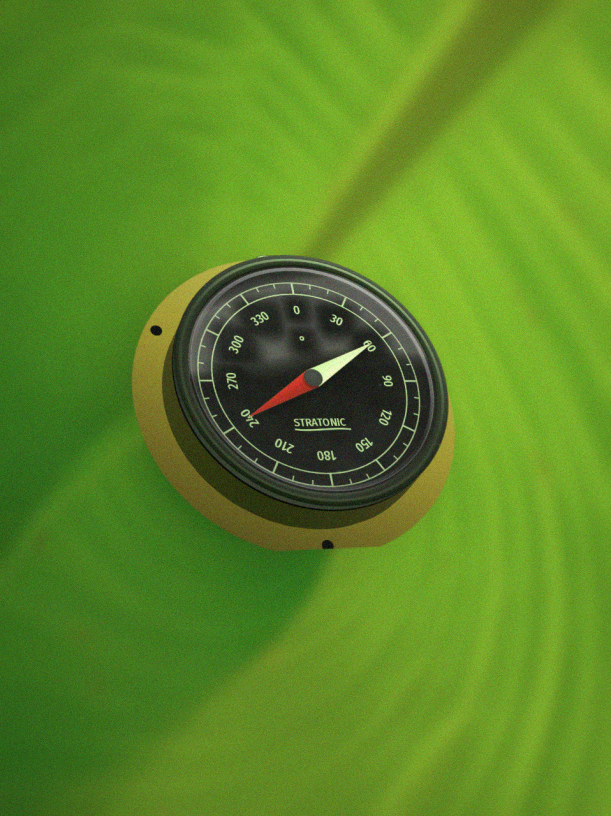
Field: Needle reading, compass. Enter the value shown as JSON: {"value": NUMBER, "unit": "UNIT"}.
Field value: {"value": 240, "unit": "°"}
